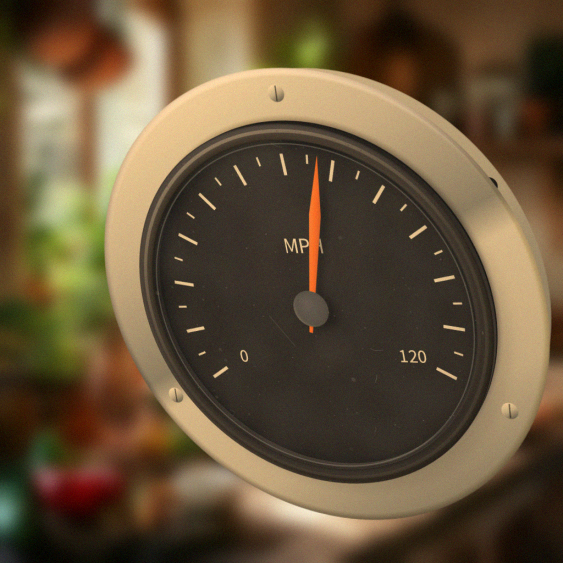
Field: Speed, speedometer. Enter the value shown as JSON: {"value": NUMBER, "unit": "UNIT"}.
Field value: {"value": 67.5, "unit": "mph"}
